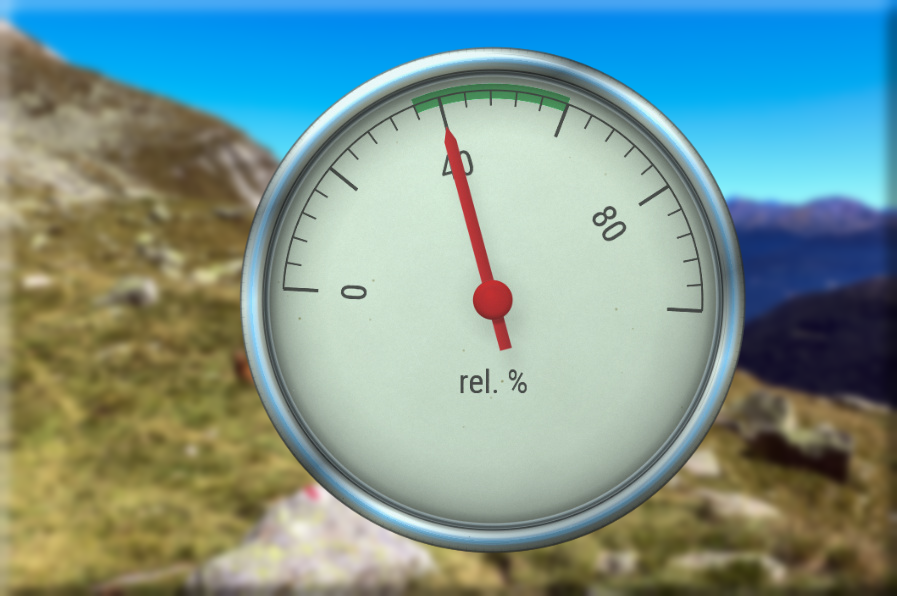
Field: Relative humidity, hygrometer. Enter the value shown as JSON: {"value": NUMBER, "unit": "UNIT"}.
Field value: {"value": 40, "unit": "%"}
